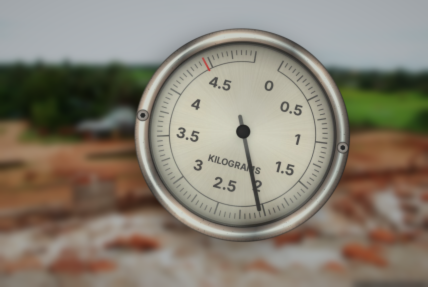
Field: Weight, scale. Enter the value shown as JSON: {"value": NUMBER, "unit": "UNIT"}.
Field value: {"value": 2.05, "unit": "kg"}
